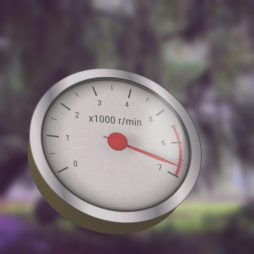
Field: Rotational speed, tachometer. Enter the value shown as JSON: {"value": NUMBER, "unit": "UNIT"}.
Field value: {"value": 6750, "unit": "rpm"}
